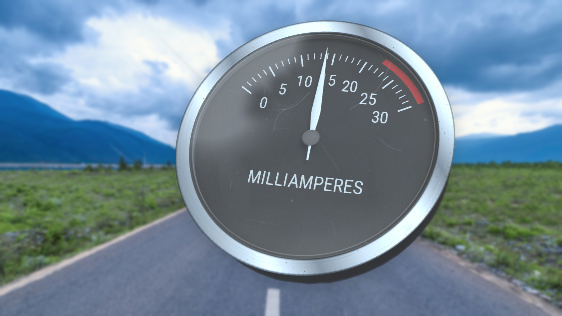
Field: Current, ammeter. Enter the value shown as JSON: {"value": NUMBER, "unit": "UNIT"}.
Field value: {"value": 14, "unit": "mA"}
